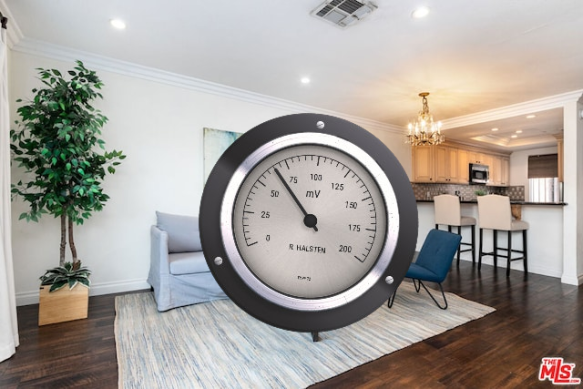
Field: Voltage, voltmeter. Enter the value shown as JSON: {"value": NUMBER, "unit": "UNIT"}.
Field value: {"value": 65, "unit": "mV"}
